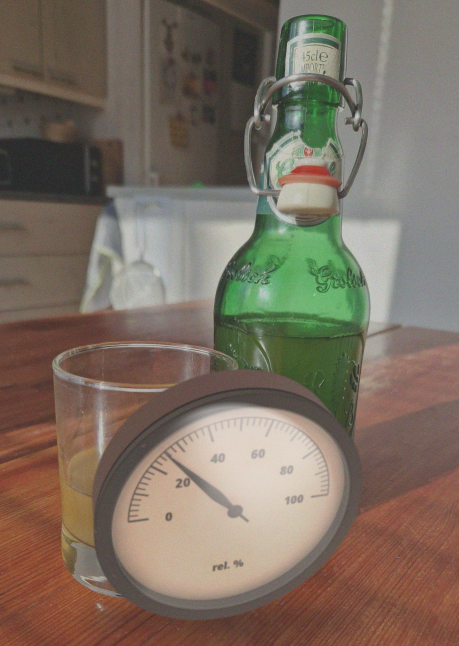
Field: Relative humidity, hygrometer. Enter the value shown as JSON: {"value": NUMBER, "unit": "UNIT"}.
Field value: {"value": 26, "unit": "%"}
